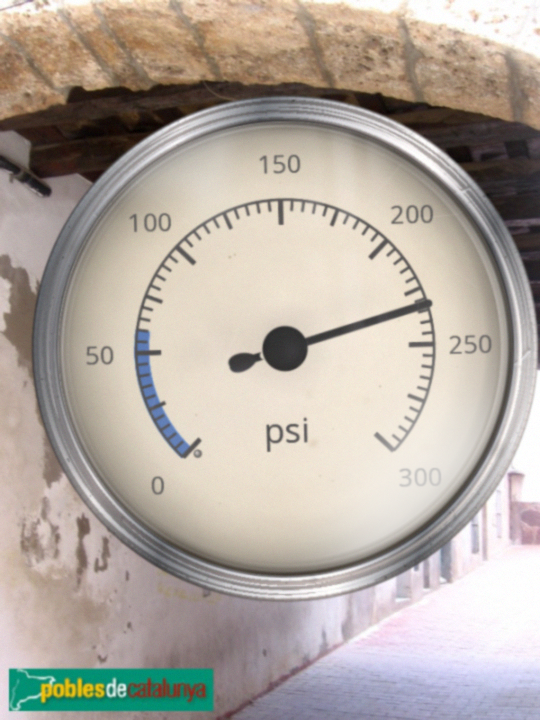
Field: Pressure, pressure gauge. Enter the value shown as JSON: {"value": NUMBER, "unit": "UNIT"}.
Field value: {"value": 232.5, "unit": "psi"}
